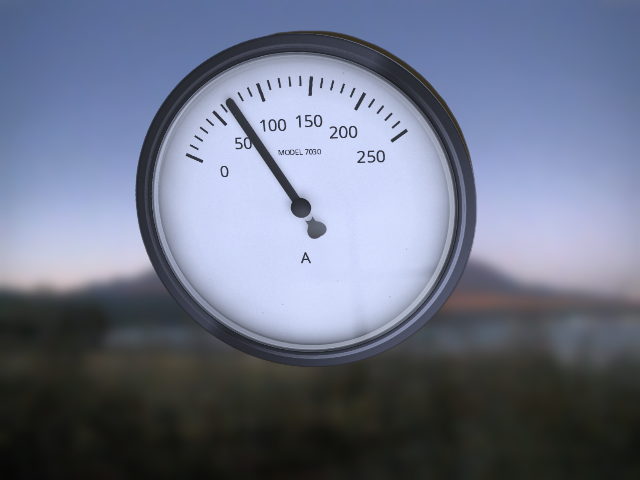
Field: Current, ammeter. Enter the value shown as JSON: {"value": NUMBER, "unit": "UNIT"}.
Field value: {"value": 70, "unit": "A"}
